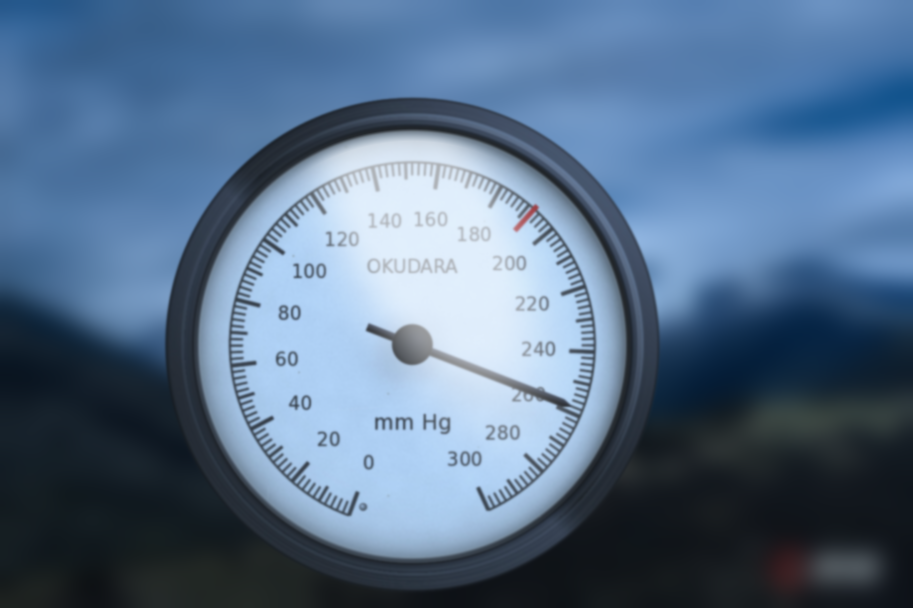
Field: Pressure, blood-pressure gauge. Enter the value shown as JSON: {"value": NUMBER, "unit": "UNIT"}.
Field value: {"value": 258, "unit": "mmHg"}
